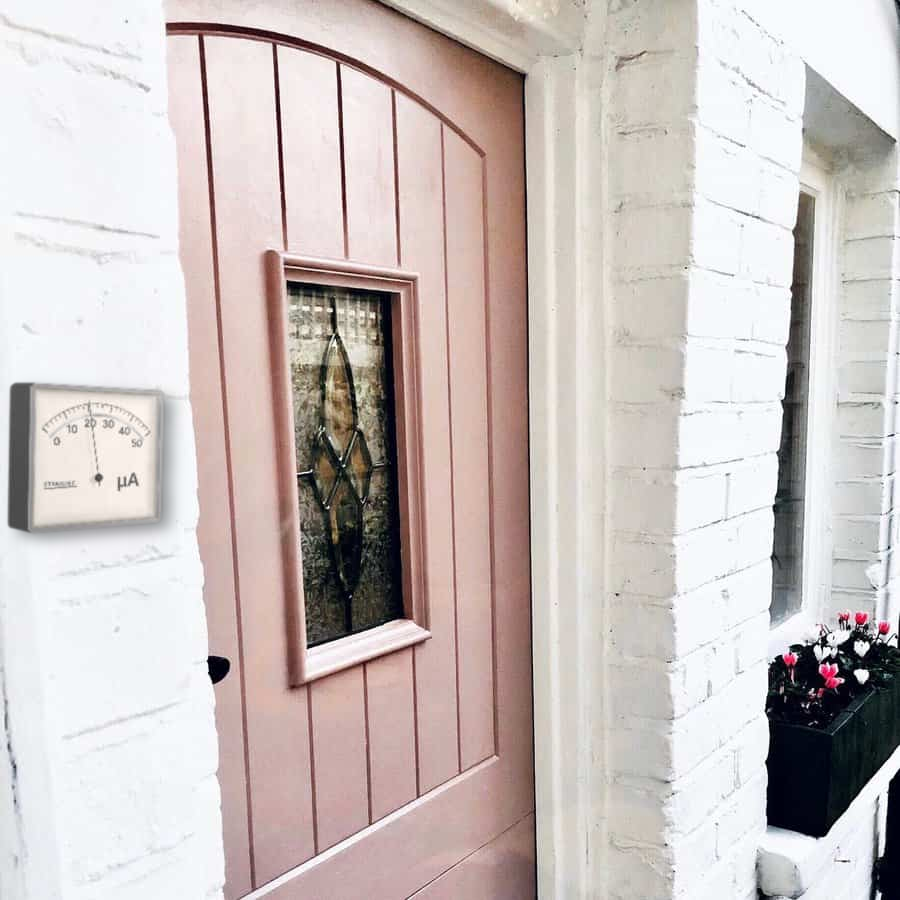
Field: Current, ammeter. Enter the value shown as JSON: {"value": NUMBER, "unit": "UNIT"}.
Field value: {"value": 20, "unit": "µA"}
